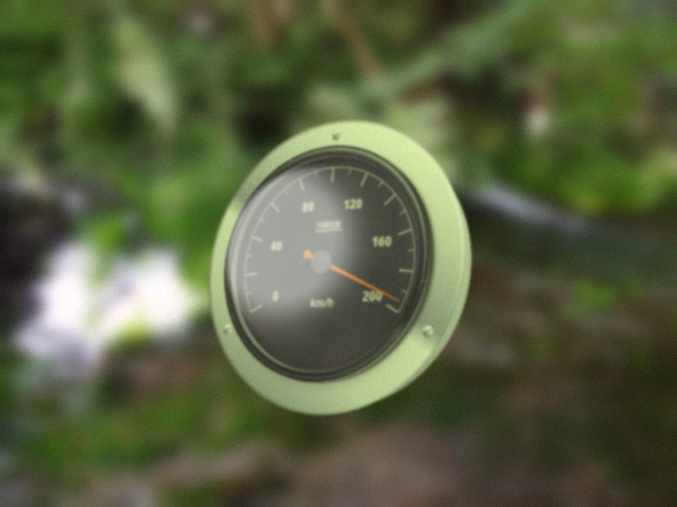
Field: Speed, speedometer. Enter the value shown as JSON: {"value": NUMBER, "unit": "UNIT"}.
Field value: {"value": 195, "unit": "km/h"}
